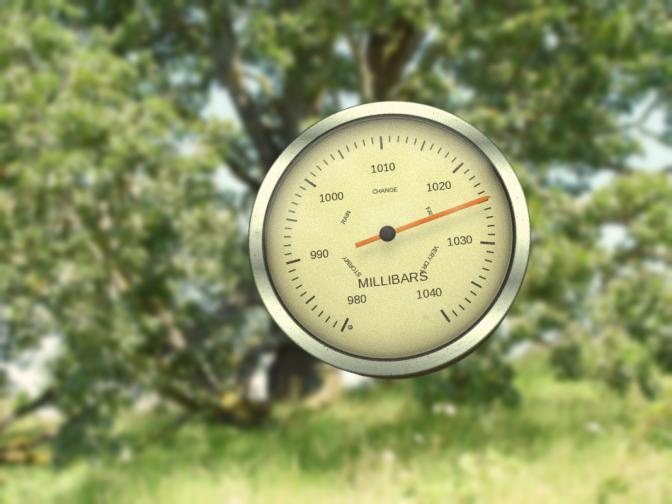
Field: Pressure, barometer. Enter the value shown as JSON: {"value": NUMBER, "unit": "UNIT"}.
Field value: {"value": 1025, "unit": "mbar"}
